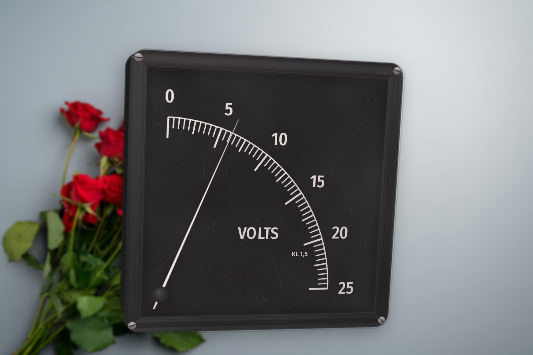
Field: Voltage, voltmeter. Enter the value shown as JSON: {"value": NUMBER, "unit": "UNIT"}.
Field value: {"value": 6, "unit": "V"}
